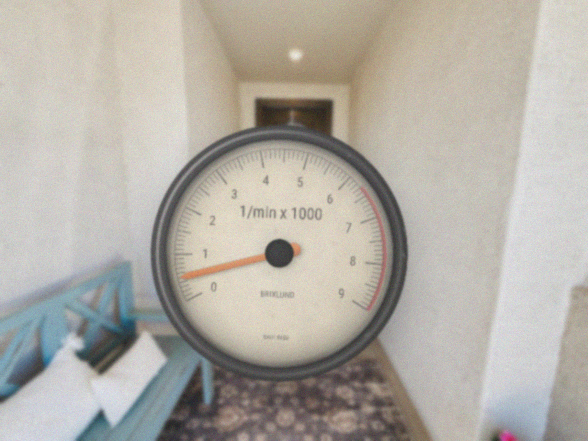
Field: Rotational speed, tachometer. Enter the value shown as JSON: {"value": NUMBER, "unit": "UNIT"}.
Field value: {"value": 500, "unit": "rpm"}
